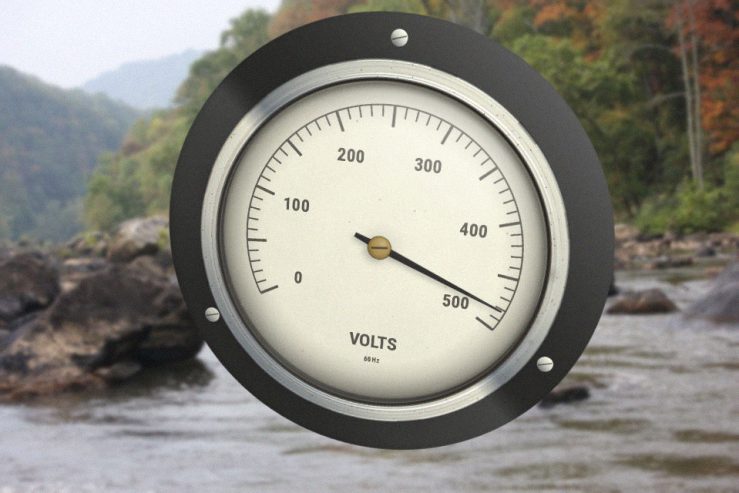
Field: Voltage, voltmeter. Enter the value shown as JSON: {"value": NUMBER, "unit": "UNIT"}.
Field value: {"value": 480, "unit": "V"}
